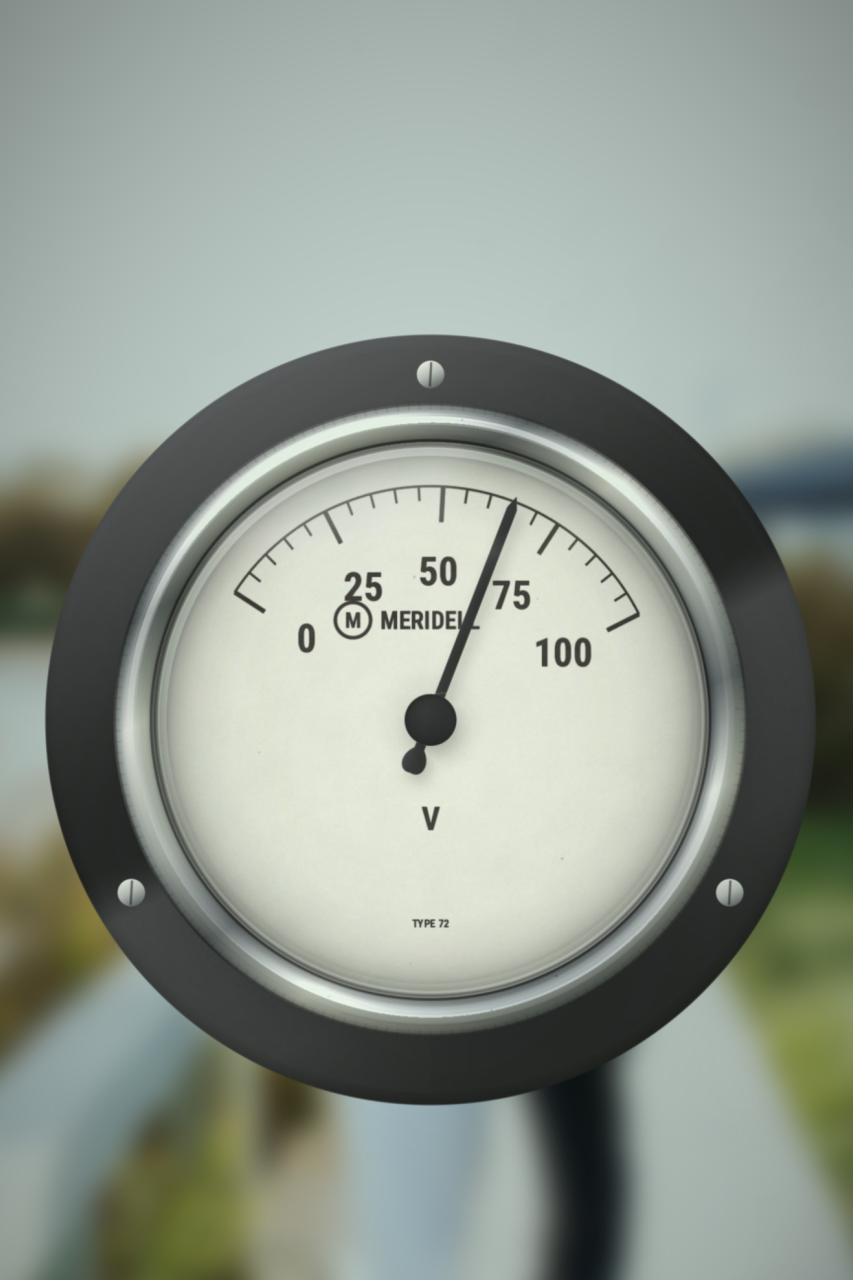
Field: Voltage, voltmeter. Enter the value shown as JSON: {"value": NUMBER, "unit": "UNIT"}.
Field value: {"value": 65, "unit": "V"}
